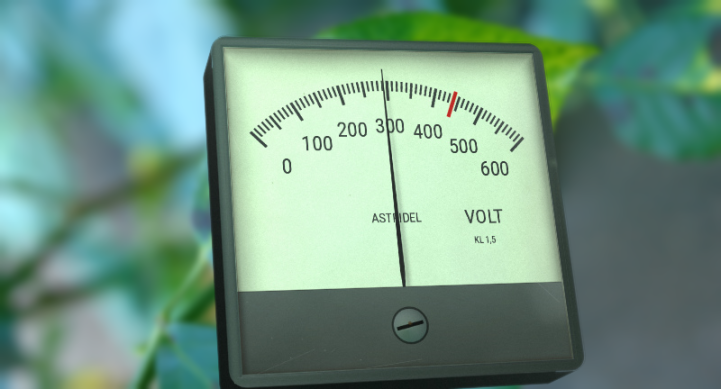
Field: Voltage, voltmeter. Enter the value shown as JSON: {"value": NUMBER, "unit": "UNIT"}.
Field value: {"value": 290, "unit": "V"}
